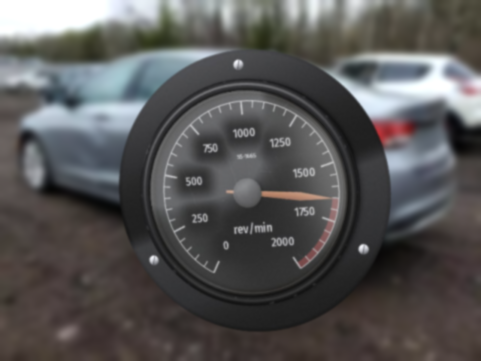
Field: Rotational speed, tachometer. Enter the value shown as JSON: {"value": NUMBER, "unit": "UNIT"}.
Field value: {"value": 1650, "unit": "rpm"}
